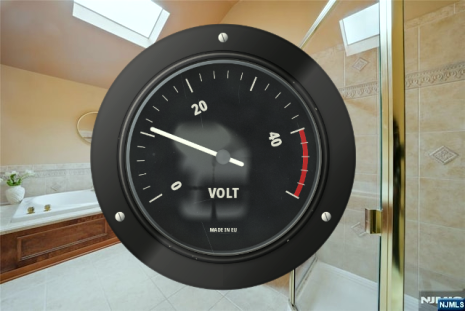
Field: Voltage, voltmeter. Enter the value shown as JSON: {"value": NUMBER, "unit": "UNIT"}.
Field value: {"value": 11, "unit": "V"}
